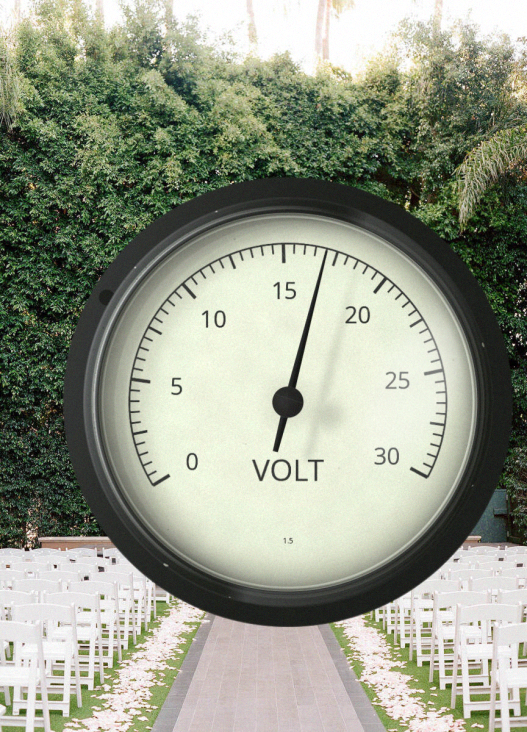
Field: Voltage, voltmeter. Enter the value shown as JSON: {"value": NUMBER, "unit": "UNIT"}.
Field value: {"value": 17, "unit": "V"}
